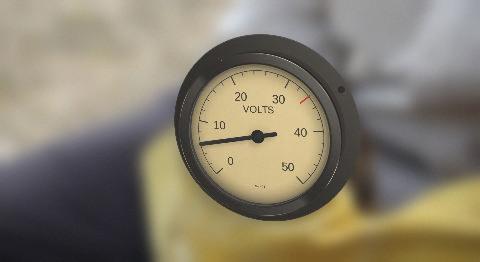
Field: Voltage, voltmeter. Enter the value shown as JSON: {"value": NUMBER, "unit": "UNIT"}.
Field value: {"value": 6, "unit": "V"}
